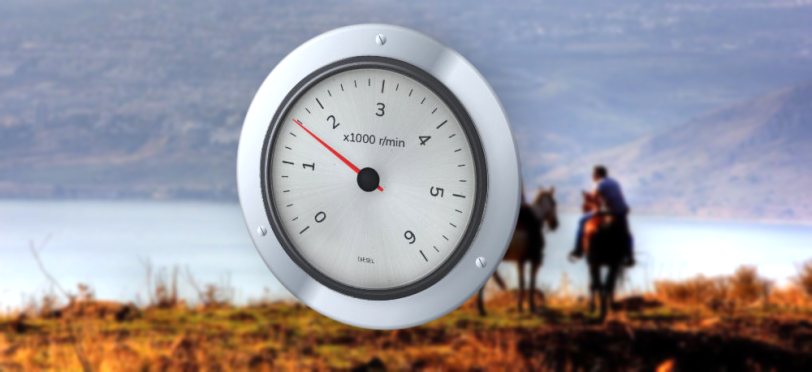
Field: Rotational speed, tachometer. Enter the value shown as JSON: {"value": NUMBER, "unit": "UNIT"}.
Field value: {"value": 1600, "unit": "rpm"}
